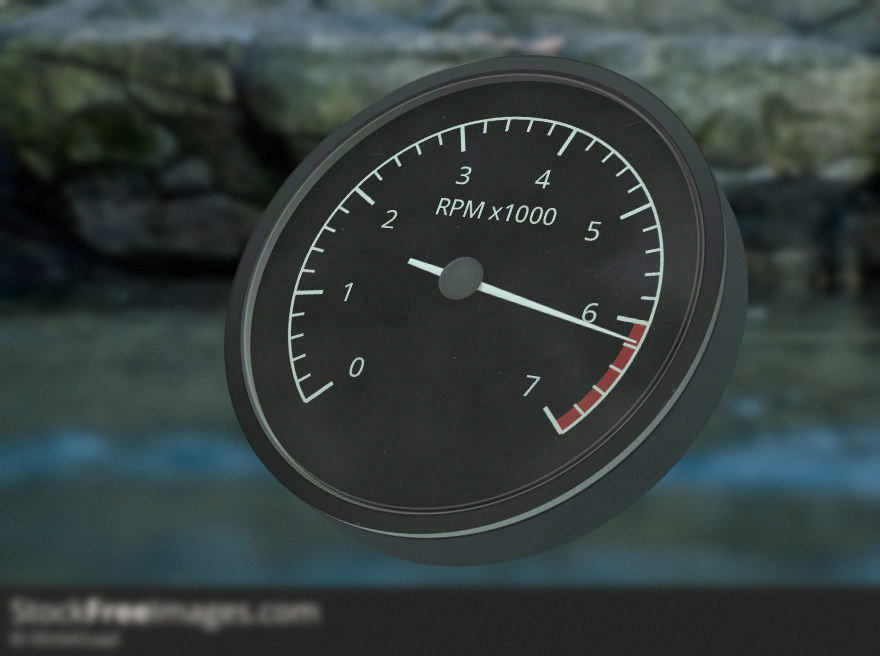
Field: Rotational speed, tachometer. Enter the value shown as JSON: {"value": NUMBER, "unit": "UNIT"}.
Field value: {"value": 6200, "unit": "rpm"}
